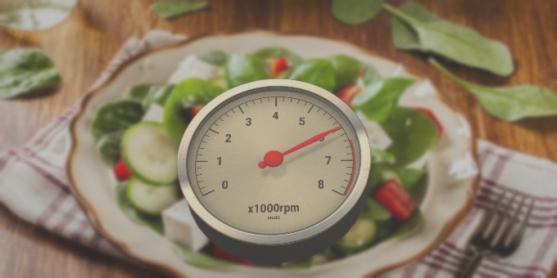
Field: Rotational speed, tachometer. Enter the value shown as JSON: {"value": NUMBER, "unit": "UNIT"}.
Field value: {"value": 6000, "unit": "rpm"}
